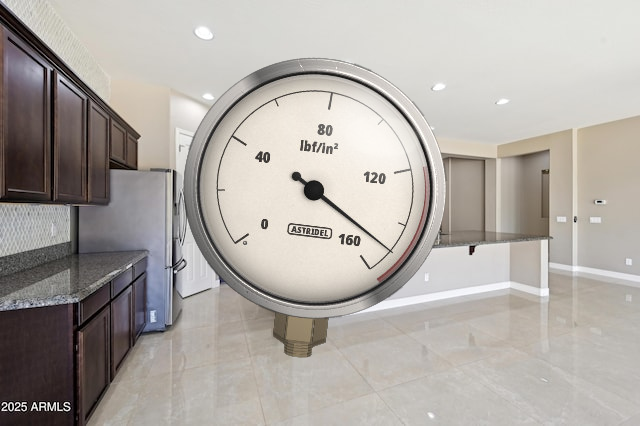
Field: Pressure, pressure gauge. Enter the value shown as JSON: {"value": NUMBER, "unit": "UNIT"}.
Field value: {"value": 150, "unit": "psi"}
